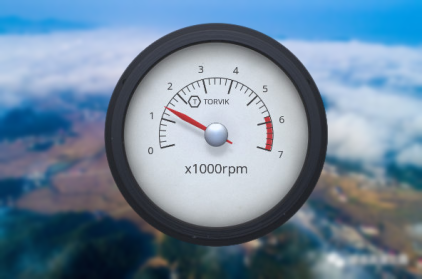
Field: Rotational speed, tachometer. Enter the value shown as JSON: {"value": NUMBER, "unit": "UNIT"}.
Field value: {"value": 1400, "unit": "rpm"}
